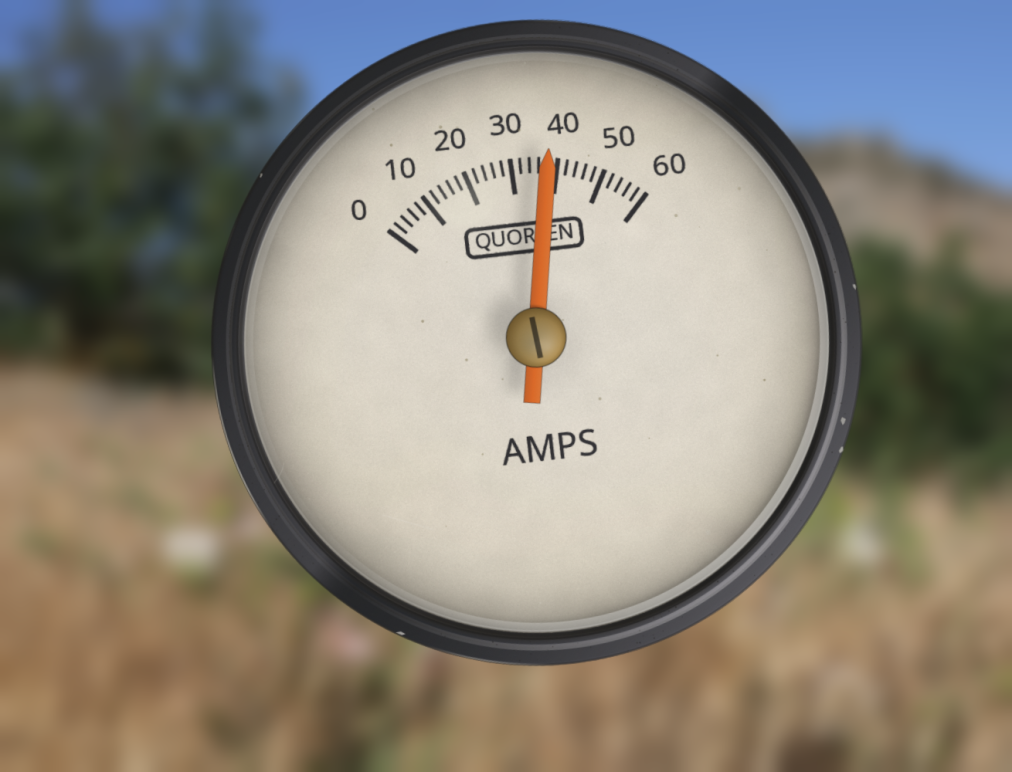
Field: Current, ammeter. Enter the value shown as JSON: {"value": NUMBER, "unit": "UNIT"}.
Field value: {"value": 38, "unit": "A"}
